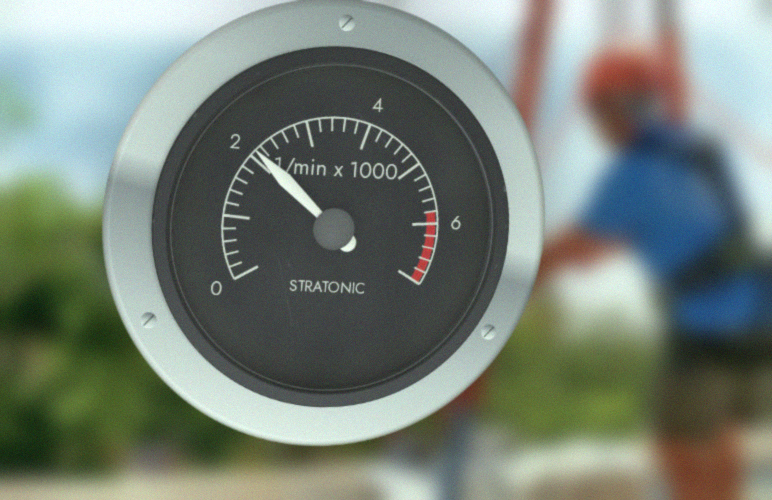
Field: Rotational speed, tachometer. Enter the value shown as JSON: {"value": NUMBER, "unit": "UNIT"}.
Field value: {"value": 2100, "unit": "rpm"}
